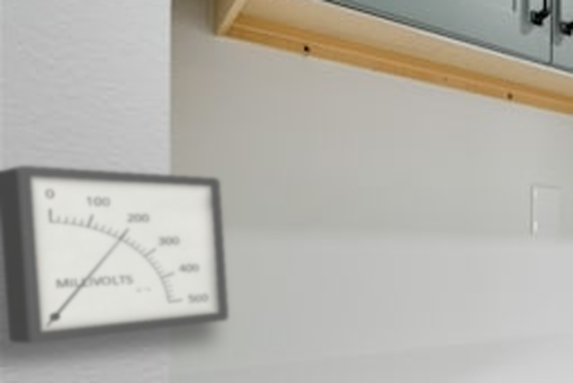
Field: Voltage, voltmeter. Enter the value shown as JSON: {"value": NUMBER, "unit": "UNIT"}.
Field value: {"value": 200, "unit": "mV"}
